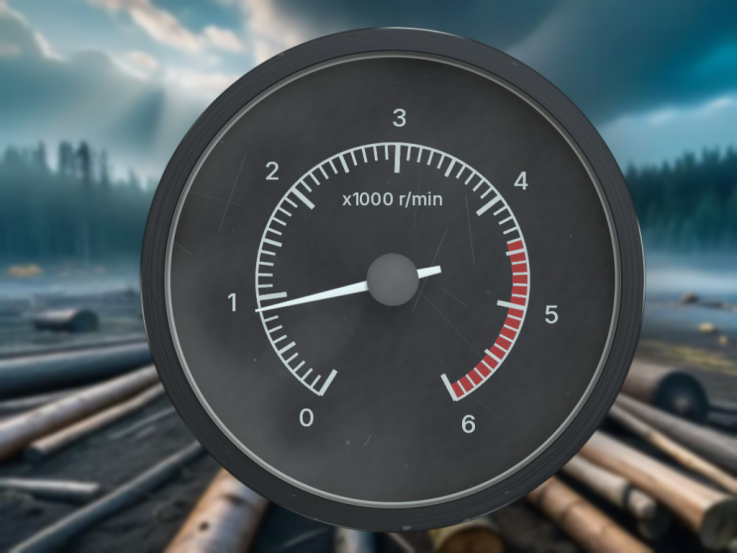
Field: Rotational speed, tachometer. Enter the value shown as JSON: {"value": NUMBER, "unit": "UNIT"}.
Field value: {"value": 900, "unit": "rpm"}
